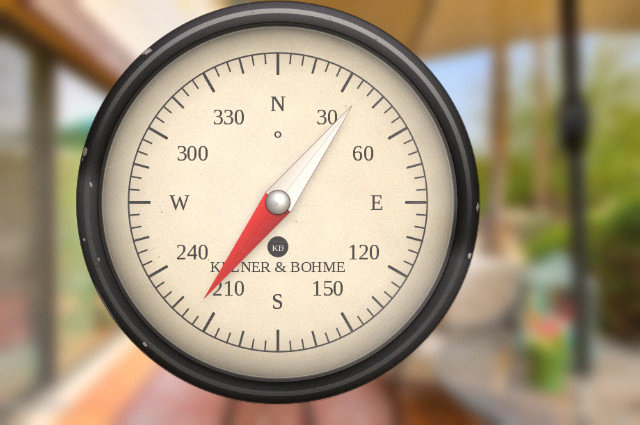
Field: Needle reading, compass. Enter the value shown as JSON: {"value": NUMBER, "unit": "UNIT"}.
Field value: {"value": 217.5, "unit": "°"}
